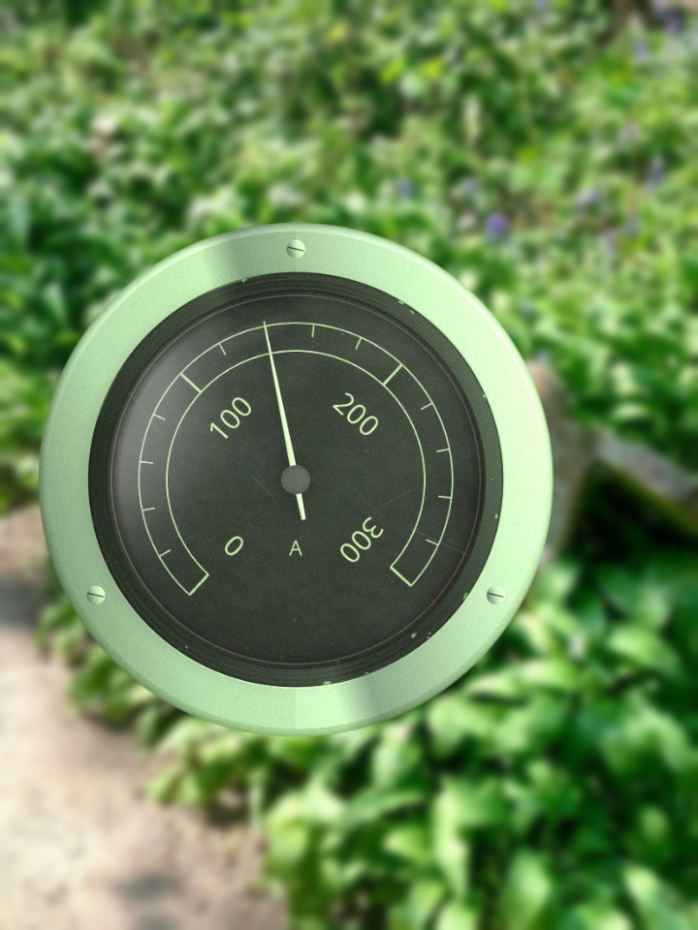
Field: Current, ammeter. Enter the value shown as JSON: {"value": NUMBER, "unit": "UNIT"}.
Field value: {"value": 140, "unit": "A"}
